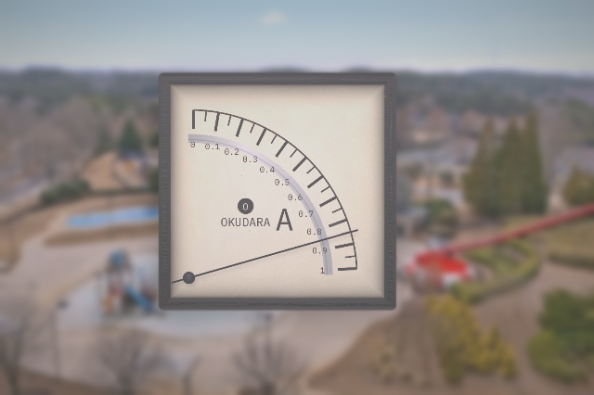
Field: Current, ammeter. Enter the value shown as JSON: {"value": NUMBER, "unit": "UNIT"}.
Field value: {"value": 0.85, "unit": "A"}
